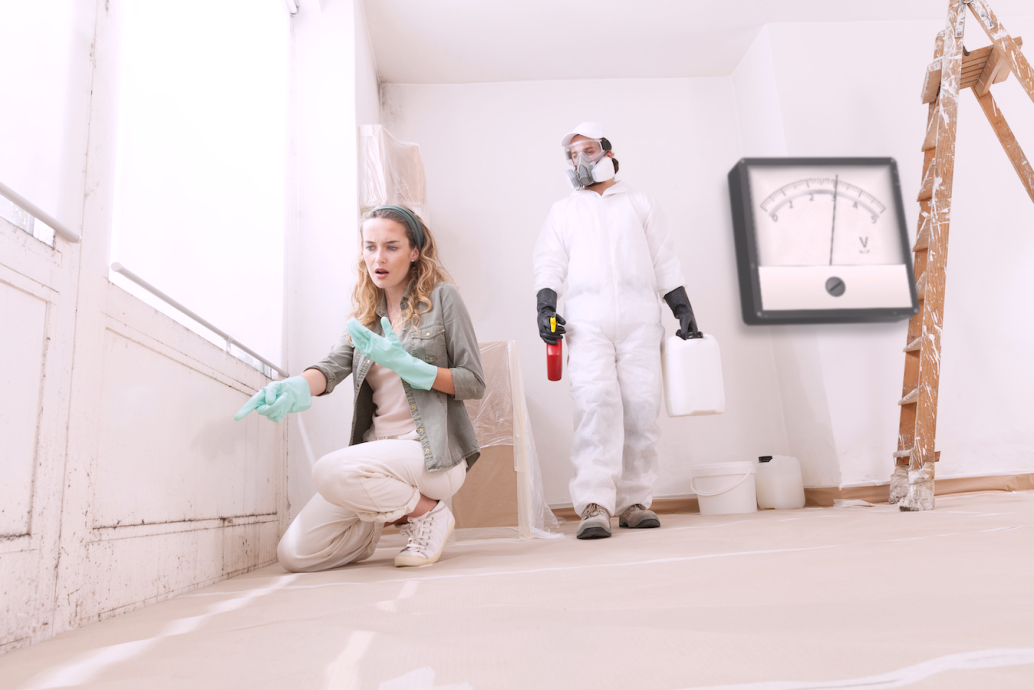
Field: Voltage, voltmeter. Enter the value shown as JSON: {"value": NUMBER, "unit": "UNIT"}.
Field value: {"value": 3, "unit": "V"}
